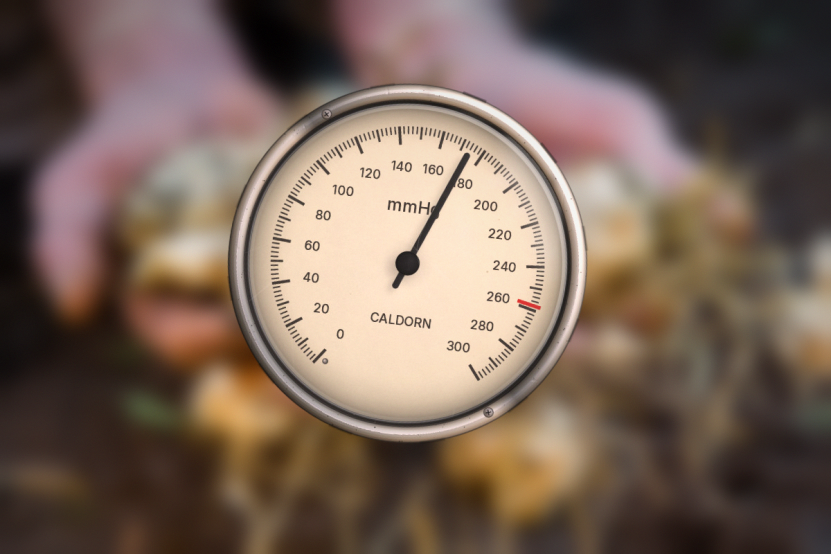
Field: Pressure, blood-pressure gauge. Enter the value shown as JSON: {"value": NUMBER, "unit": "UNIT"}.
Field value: {"value": 174, "unit": "mmHg"}
